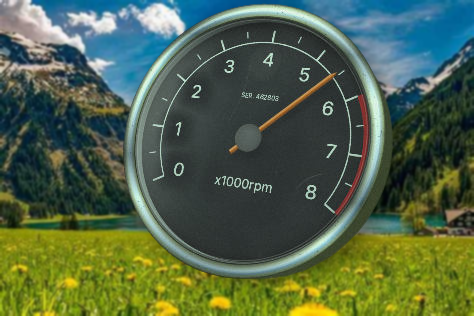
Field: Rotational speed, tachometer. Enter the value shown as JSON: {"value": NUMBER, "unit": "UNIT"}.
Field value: {"value": 5500, "unit": "rpm"}
